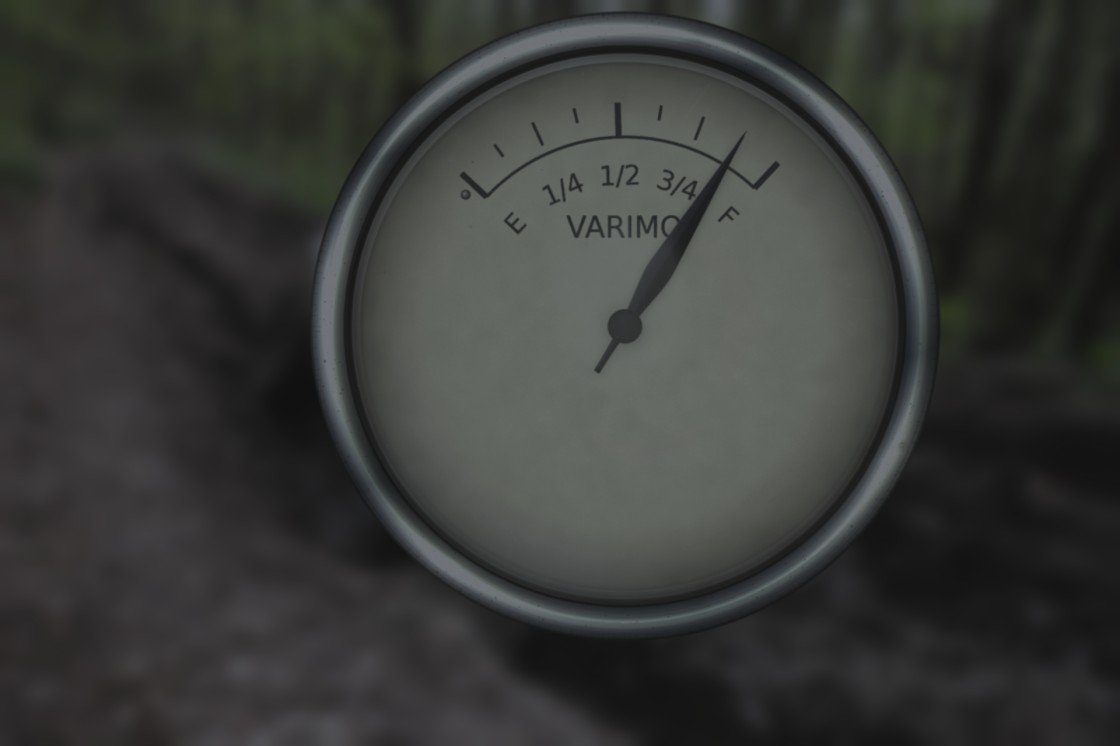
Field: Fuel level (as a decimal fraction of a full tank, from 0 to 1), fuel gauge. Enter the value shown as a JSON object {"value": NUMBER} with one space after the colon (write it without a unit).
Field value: {"value": 0.875}
